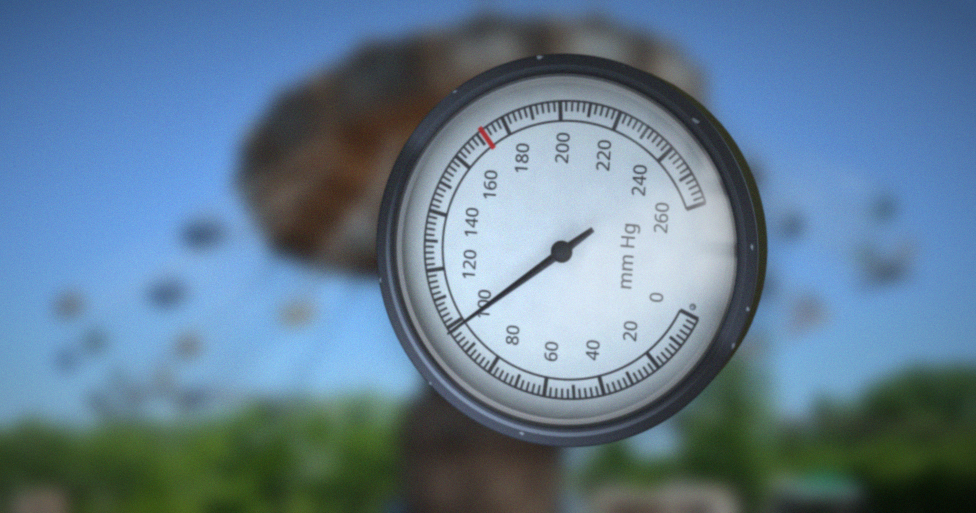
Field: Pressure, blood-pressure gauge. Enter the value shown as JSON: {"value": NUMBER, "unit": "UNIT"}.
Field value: {"value": 98, "unit": "mmHg"}
